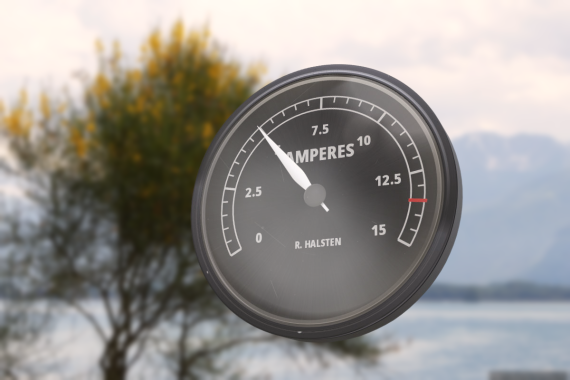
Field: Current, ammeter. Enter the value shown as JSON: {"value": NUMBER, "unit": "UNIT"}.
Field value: {"value": 5, "unit": "A"}
